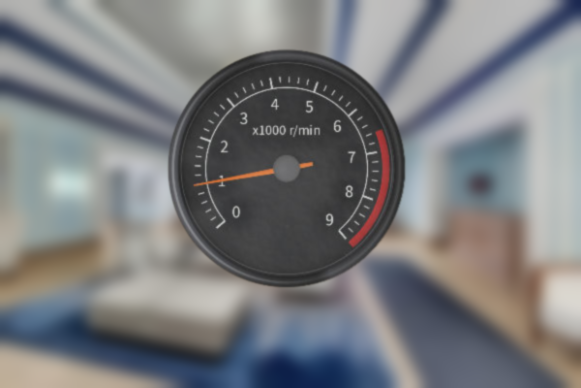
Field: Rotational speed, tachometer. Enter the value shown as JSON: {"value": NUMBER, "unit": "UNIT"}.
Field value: {"value": 1000, "unit": "rpm"}
